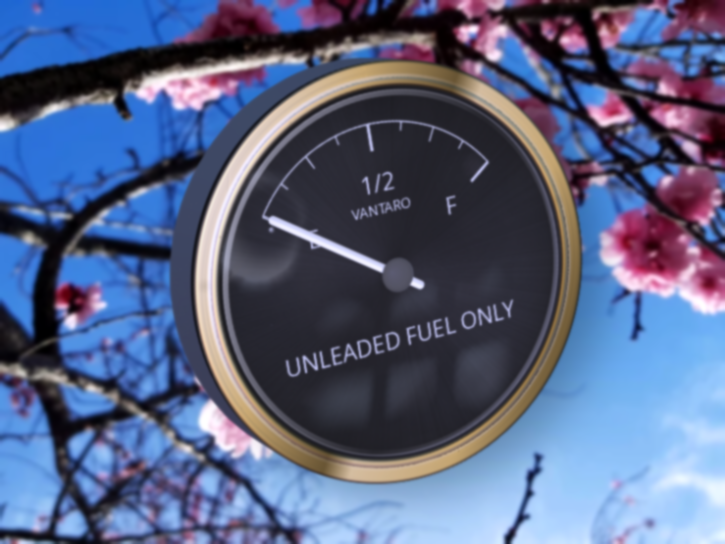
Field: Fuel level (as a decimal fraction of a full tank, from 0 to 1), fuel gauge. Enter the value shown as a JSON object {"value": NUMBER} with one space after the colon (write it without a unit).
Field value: {"value": 0}
